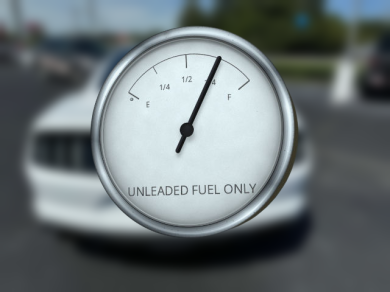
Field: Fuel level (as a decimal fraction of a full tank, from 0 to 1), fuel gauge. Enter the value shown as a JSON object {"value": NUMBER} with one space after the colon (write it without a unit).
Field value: {"value": 0.75}
